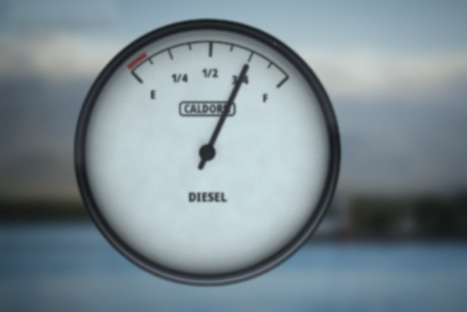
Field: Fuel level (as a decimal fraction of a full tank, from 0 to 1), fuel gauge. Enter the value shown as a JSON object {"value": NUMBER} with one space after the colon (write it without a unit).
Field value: {"value": 0.75}
